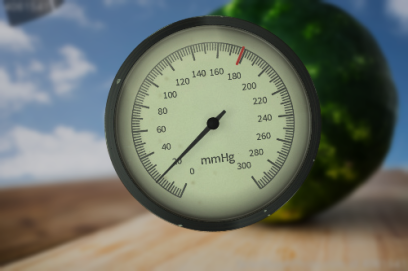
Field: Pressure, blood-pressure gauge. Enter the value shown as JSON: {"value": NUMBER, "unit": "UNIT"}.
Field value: {"value": 20, "unit": "mmHg"}
